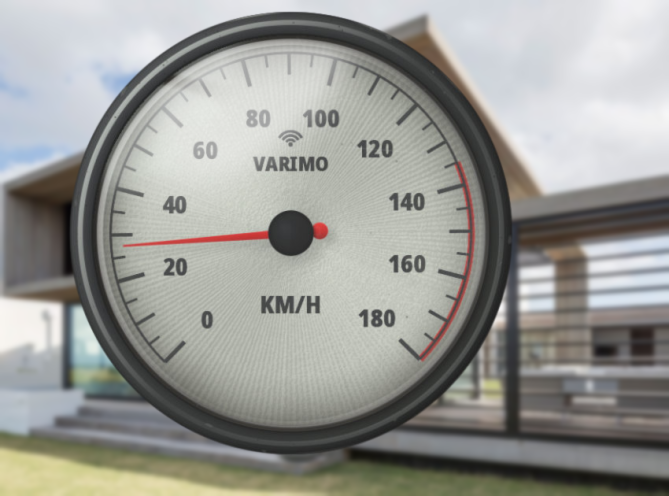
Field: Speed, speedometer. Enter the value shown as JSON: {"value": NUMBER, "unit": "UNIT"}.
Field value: {"value": 27.5, "unit": "km/h"}
